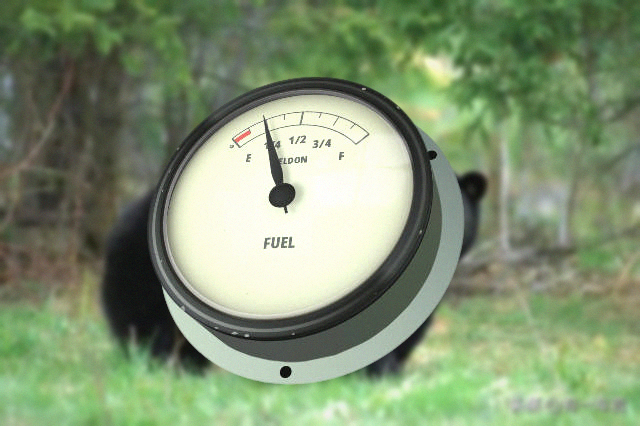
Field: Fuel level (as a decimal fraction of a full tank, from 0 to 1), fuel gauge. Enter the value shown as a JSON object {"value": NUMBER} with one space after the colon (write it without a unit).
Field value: {"value": 0.25}
